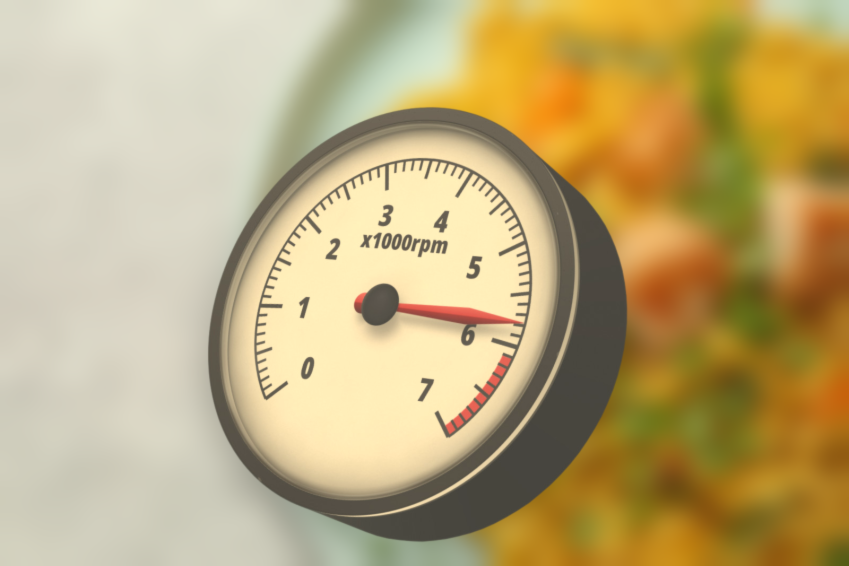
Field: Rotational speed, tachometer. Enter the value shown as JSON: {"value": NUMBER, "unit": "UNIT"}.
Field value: {"value": 5800, "unit": "rpm"}
